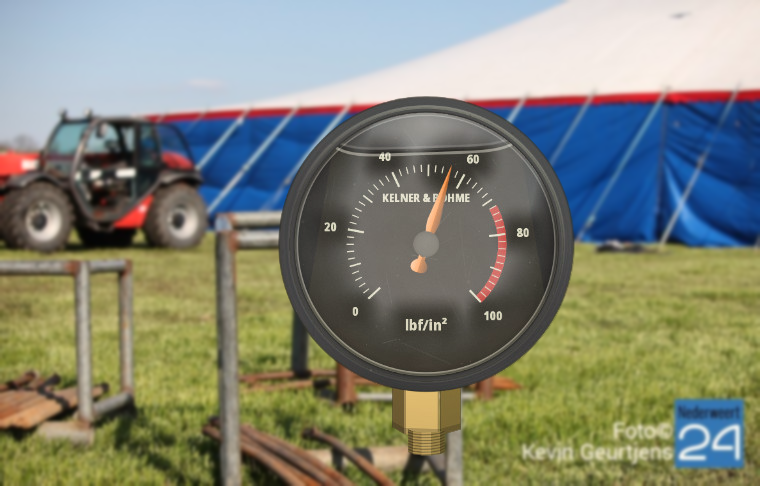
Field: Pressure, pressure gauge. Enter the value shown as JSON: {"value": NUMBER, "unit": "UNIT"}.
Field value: {"value": 56, "unit": "psi"}
